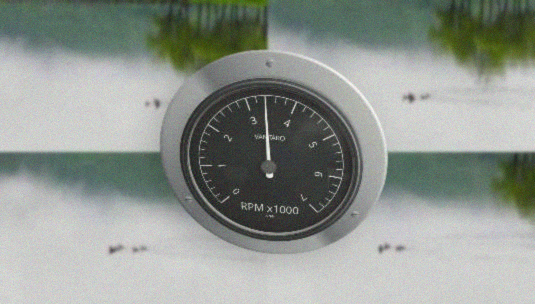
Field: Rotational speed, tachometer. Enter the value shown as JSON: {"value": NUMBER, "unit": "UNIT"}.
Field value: {"value": 3400, "unit": "rpm"}
